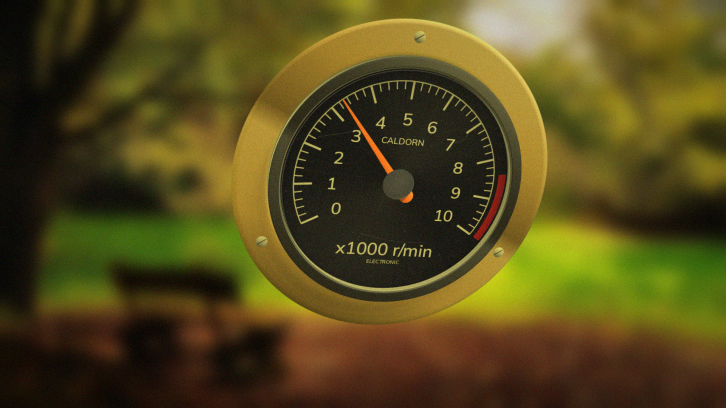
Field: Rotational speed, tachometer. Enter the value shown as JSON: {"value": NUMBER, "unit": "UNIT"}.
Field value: {"value": 3300, "unit": "rpm"}
